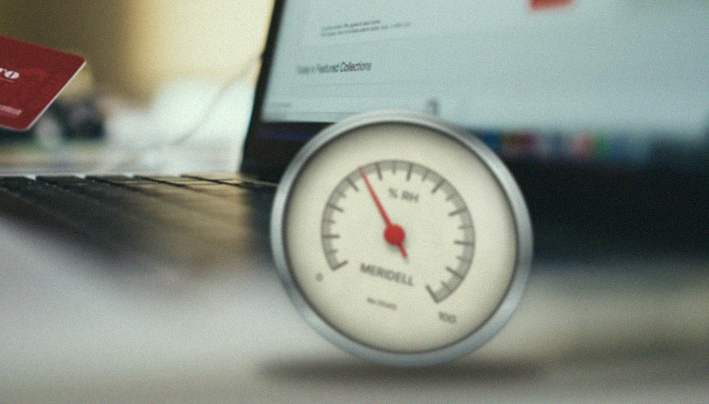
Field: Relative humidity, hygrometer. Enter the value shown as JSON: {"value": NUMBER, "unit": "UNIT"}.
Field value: {"value": 35, "unit": "%"}
